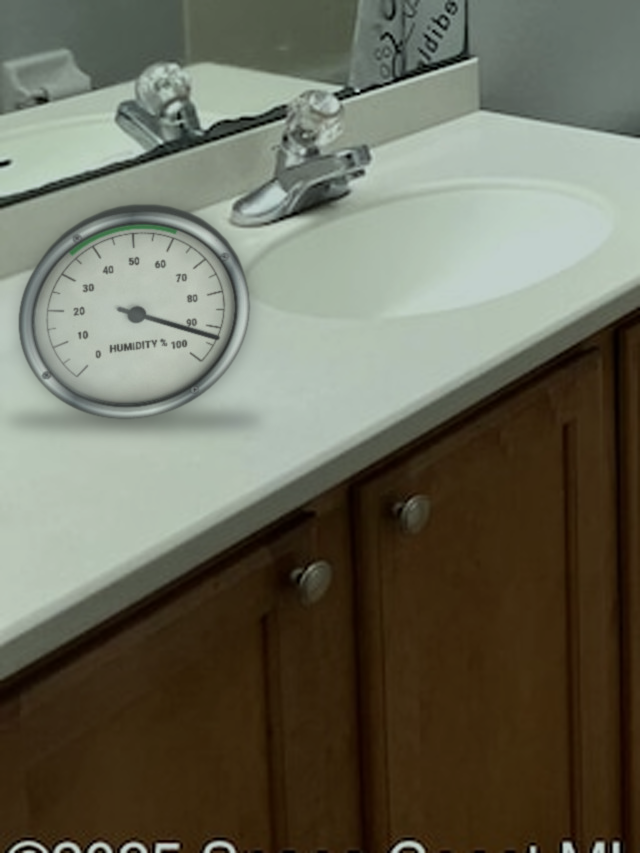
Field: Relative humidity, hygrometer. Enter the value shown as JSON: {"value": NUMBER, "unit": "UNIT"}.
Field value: {"value": 92.5, "unit": "%"}
